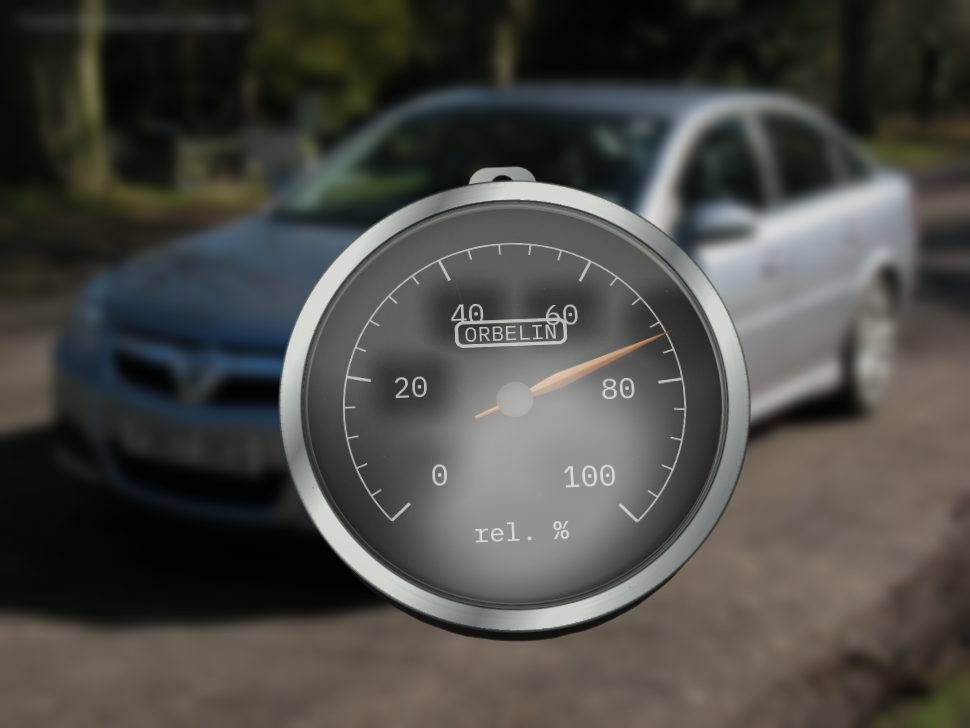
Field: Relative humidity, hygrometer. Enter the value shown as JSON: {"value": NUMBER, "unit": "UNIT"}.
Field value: {"value": 74, "unit": "%"}
